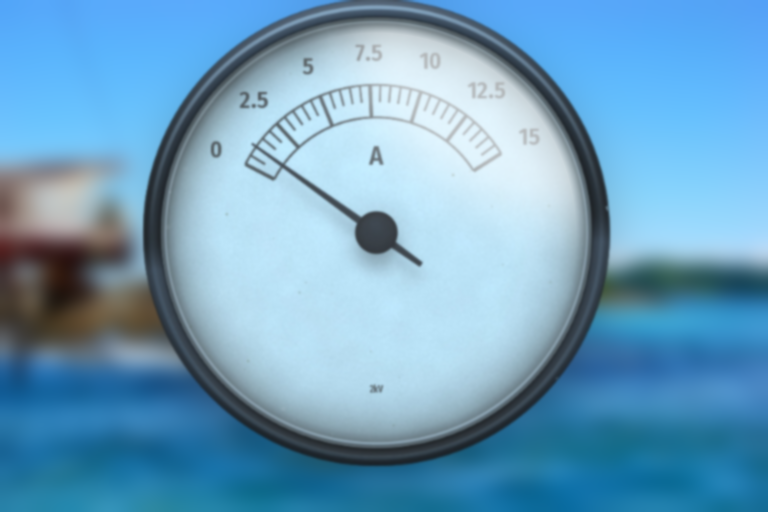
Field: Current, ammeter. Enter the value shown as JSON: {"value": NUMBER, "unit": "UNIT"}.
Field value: {"value": 1, "unit": "A"}
